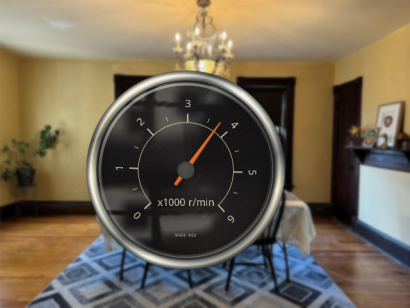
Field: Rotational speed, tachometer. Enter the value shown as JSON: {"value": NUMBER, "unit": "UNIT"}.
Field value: {"value": 3750, "unit": "rpm"}
